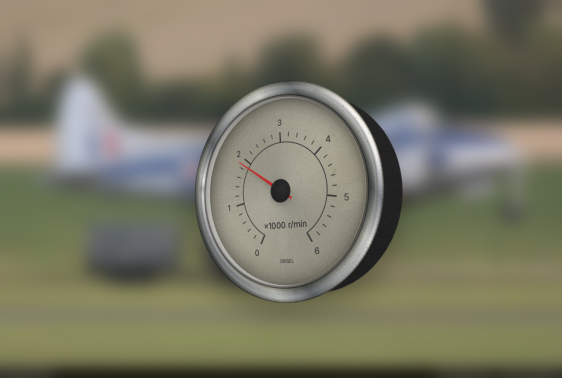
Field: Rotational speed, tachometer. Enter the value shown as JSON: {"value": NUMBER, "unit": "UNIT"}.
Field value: {"value": 1900, "unit": "rpm"}
